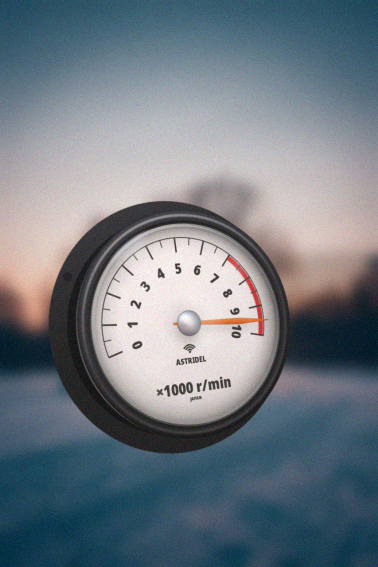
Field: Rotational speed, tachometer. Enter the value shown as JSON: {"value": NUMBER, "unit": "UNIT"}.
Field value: {"value": 9500, "unit": "rpm"}
